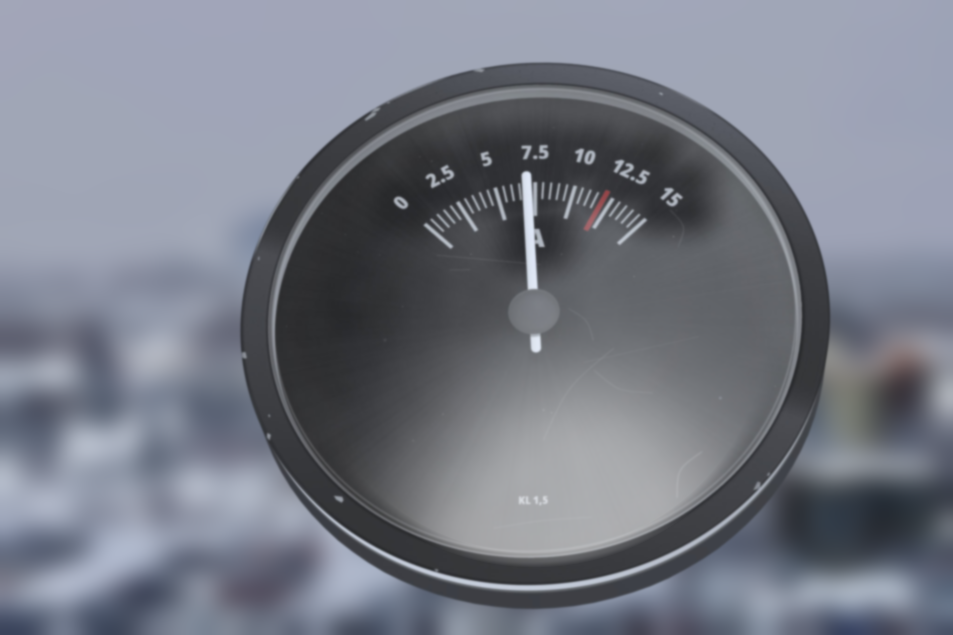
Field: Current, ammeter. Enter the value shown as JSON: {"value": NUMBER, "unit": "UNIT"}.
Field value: {"value": 7, "unit": "A"}
